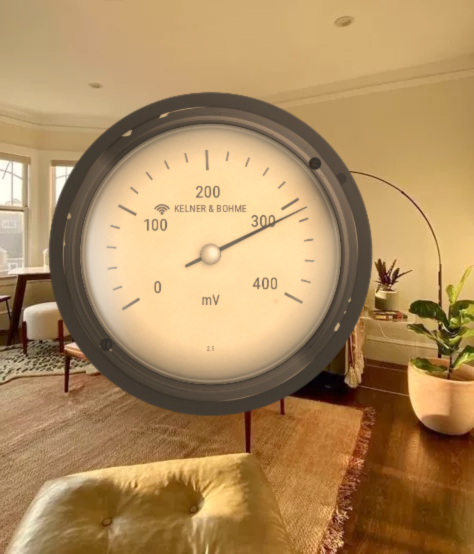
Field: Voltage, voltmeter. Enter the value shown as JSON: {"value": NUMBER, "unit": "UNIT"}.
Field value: {"value": 310, "unit": "mV"}
